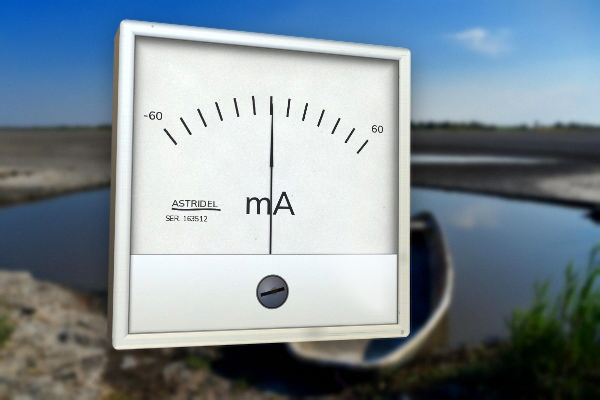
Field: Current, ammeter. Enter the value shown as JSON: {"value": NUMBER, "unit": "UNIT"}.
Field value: {"value": 0, "unit": "mA"}
